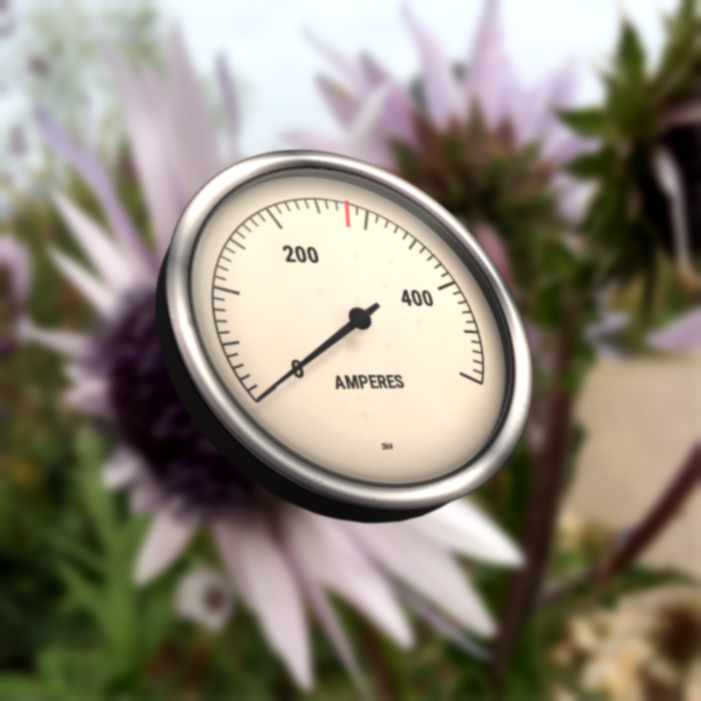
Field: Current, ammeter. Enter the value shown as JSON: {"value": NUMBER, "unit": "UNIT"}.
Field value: {"value": 0, "unit": "A"}
